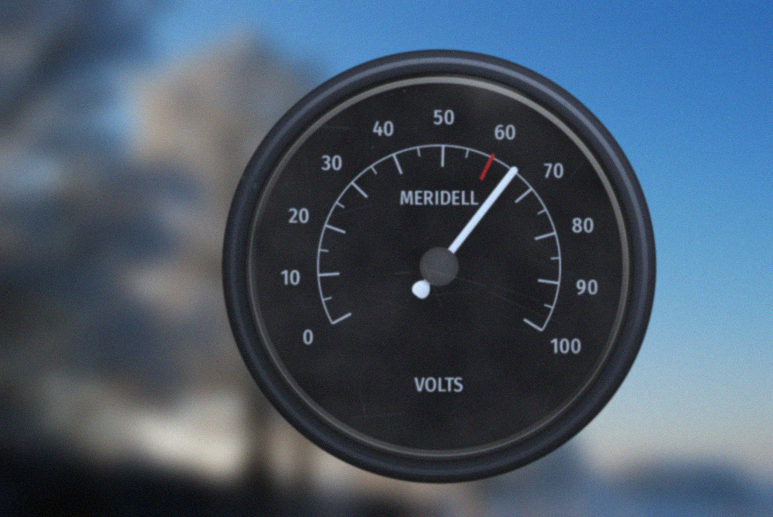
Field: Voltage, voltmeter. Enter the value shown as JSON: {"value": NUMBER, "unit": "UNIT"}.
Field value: {"value": 65, "unit": "V"}
